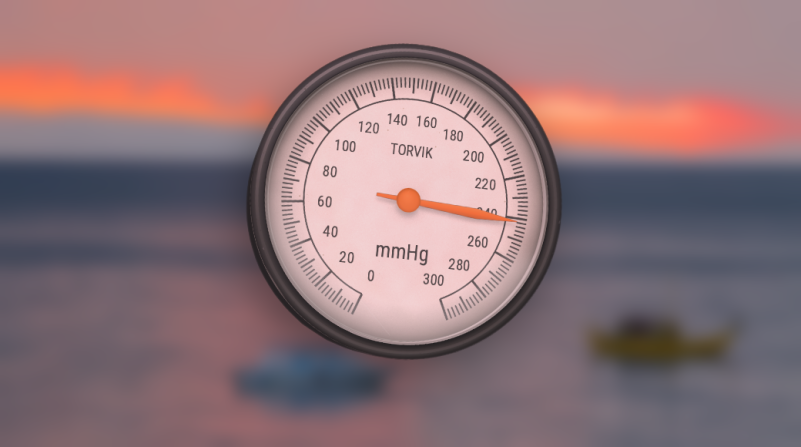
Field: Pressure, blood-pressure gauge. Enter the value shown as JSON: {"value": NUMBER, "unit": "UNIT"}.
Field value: {"value": 242, "unit": "mmHg"}
